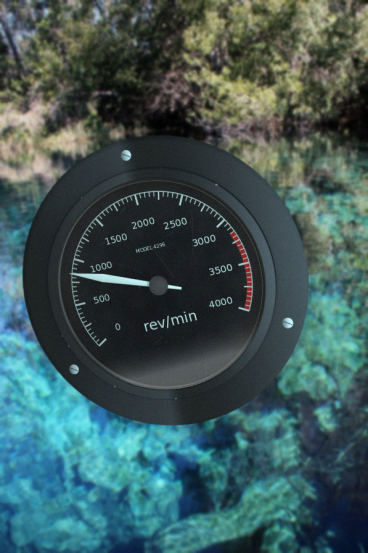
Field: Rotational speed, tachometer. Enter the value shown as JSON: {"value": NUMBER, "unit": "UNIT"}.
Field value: {"value": 850, "unit": "rpm"}
